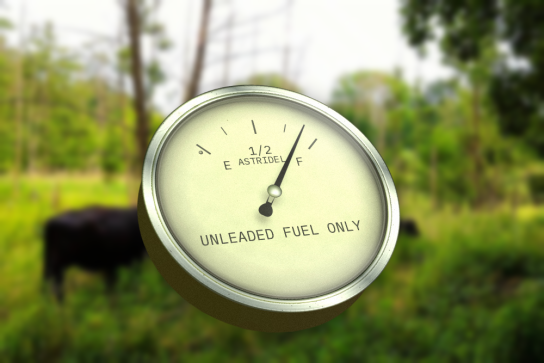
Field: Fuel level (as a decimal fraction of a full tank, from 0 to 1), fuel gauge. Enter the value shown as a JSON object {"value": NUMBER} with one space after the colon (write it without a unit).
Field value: {"value": 0.875}
